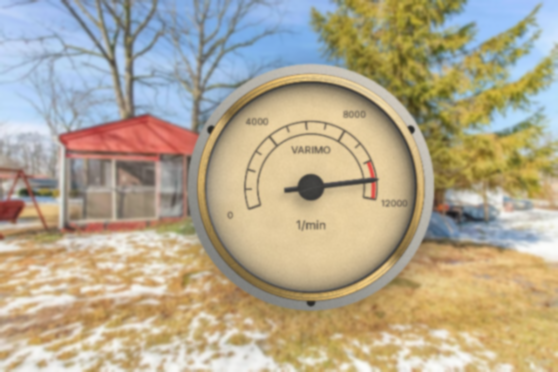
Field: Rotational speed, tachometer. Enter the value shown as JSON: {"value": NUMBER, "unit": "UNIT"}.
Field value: {"value": 11000, "unit": "rpm"}
